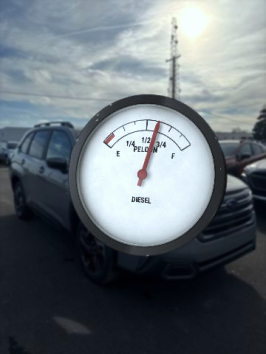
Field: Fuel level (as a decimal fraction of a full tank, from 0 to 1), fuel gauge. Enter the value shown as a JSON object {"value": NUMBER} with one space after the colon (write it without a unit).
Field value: {"value": 0.625}
